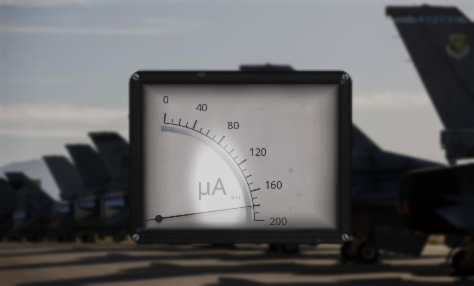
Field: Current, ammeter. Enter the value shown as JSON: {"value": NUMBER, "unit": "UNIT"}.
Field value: {"value": 180, "unit": "µA"}
